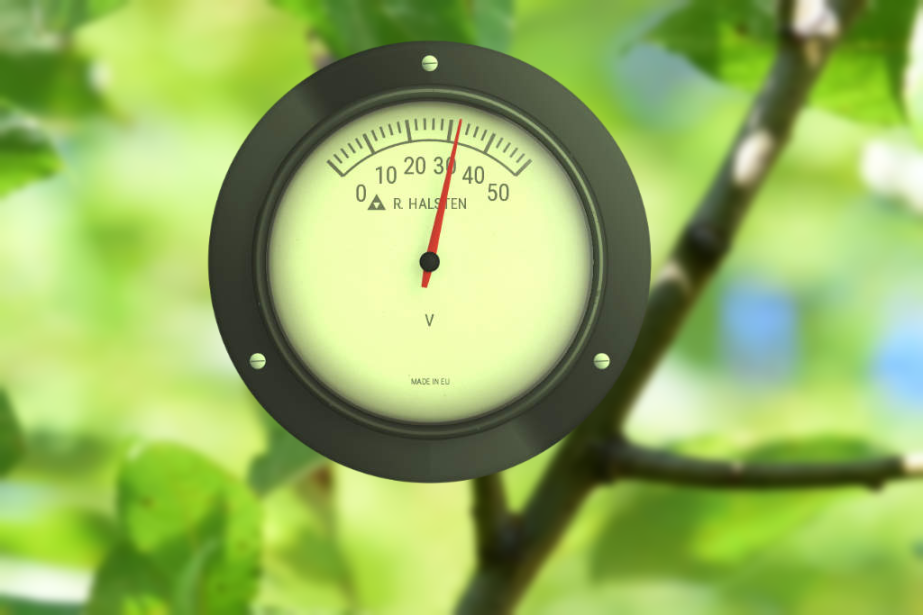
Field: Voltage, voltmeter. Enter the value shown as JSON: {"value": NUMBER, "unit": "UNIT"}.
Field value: {"value": 32, "unit": "V"}
